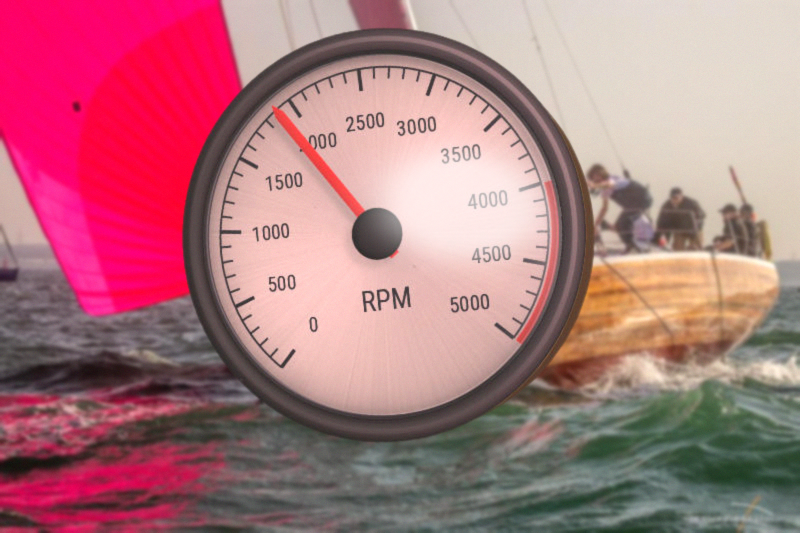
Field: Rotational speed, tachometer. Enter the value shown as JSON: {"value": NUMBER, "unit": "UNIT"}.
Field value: {"value": 1900, "unit": "rpm"}
